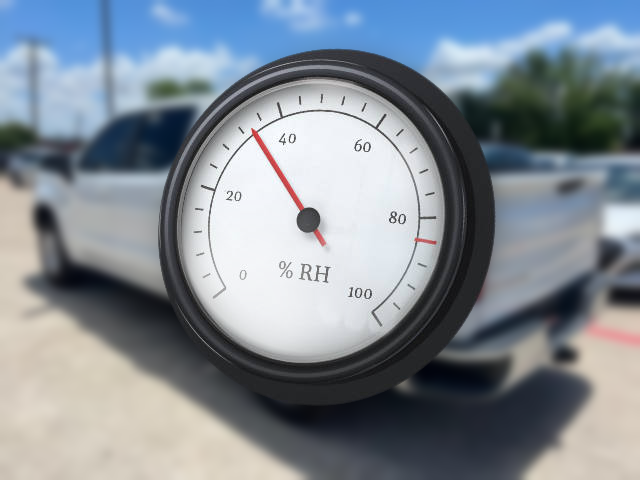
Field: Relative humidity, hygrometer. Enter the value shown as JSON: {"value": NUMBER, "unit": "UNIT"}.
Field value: {"value": 34, "unit": "%"}
